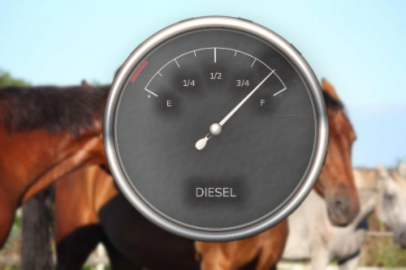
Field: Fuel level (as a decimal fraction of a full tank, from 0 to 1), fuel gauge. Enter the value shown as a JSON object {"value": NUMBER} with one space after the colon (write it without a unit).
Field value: {"value": 0.875}
